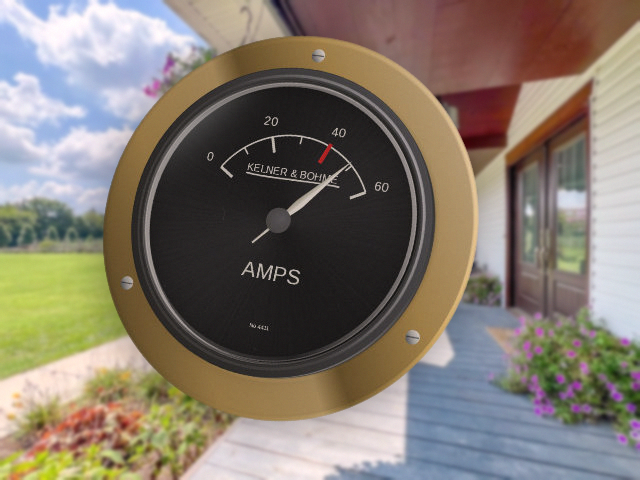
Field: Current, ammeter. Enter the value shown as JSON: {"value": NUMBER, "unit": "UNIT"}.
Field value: {"value": 50, "unit": "A"}
